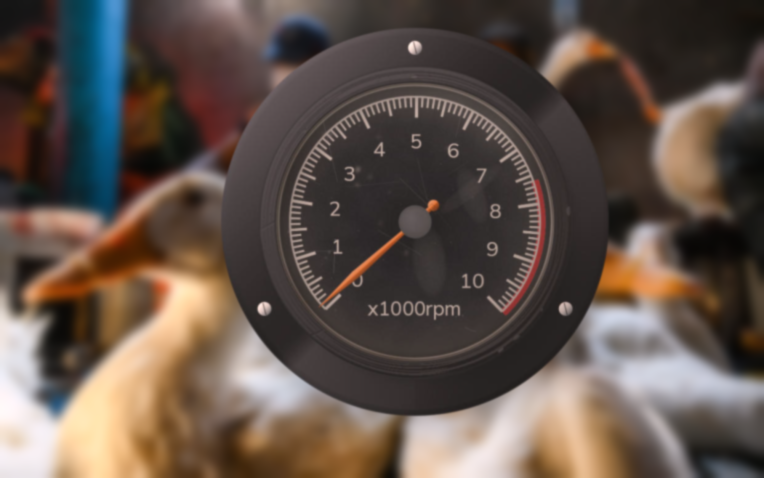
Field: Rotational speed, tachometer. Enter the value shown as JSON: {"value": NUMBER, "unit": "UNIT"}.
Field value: {"value": 100, "unit": "rpm"}
